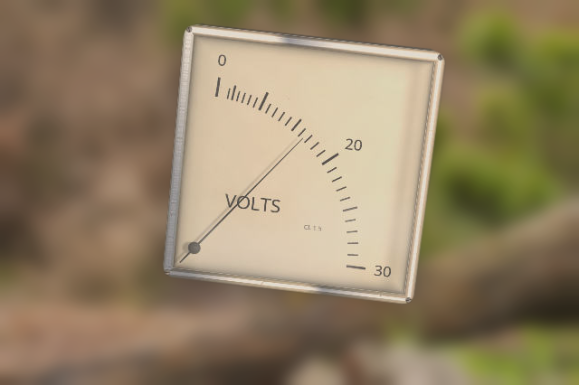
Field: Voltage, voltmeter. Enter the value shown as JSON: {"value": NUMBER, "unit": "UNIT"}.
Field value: {"value": 16.5, "unit": "V"}
